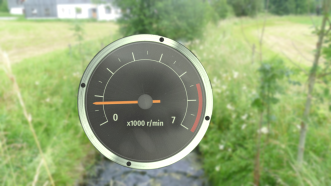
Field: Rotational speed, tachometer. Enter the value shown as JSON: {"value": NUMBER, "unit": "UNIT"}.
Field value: {"value": 750, "unit": "rpm"}
